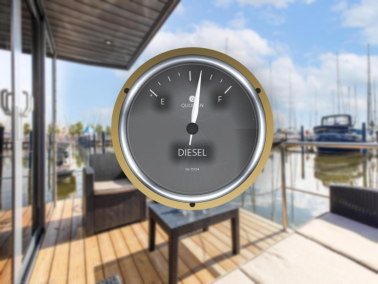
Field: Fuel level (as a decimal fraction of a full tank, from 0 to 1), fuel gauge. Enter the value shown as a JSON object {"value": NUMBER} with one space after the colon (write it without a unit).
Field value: {"value": 0.625}
